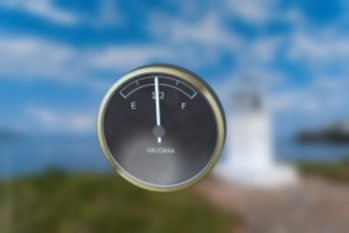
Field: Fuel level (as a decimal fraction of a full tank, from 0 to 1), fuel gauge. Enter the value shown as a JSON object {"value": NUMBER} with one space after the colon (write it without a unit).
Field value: {"value": 0.5}
